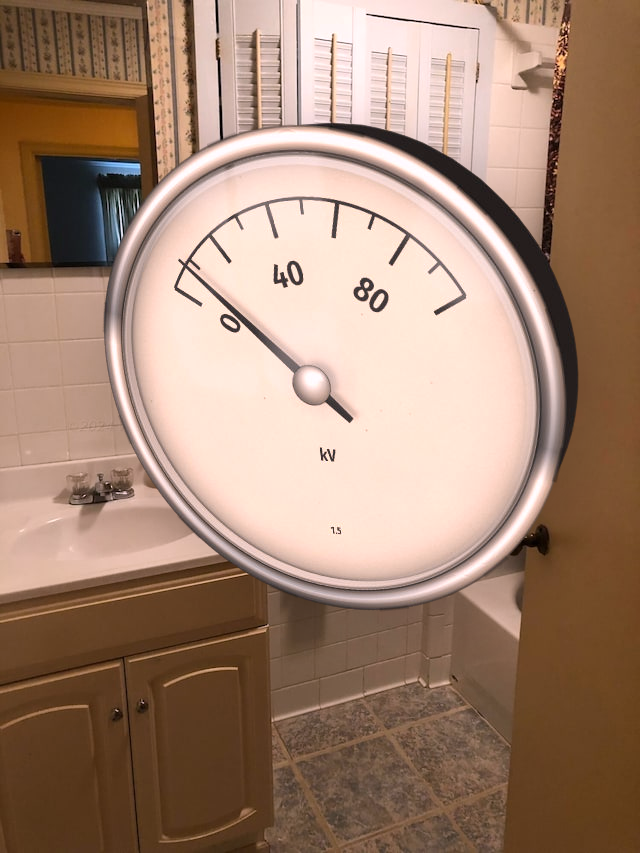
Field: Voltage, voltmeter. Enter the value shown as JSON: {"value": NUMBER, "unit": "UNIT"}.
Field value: {"value": 10, "unit": "kV"}
